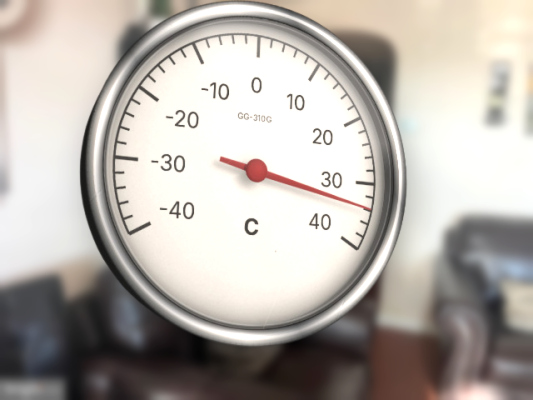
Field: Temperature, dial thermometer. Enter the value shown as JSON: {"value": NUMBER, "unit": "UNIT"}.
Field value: {"value": 34, "unit": "°C"}
